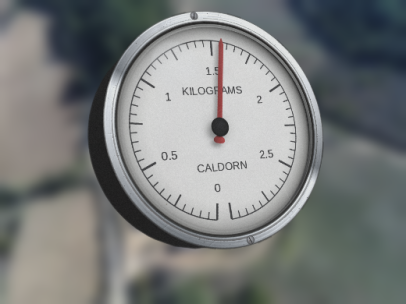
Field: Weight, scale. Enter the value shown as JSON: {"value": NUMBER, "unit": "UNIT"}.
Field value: {"value": 1.55, "unit": "kg"}
